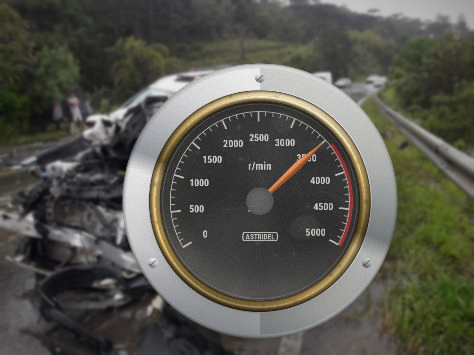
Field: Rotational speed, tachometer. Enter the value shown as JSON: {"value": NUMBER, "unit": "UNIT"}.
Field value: {"value": 3500, "unit": "rpm"}
